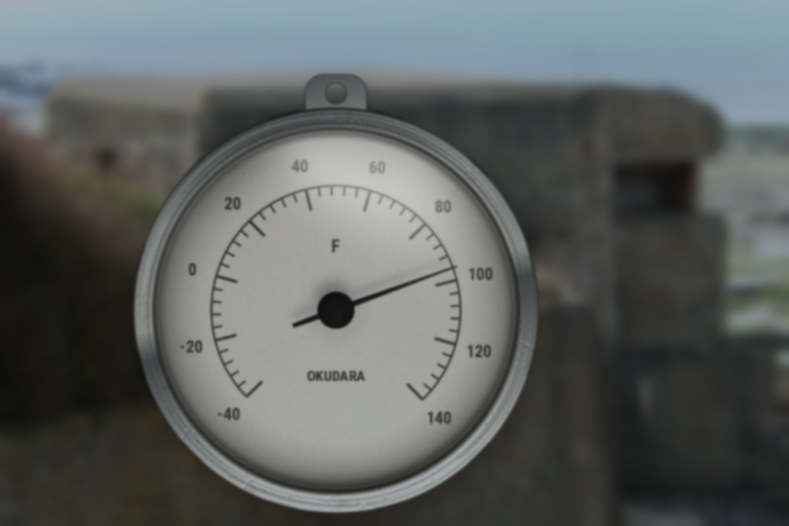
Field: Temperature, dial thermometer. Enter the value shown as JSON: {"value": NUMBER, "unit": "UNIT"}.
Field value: {"value": 96, "unit": "°F"}
